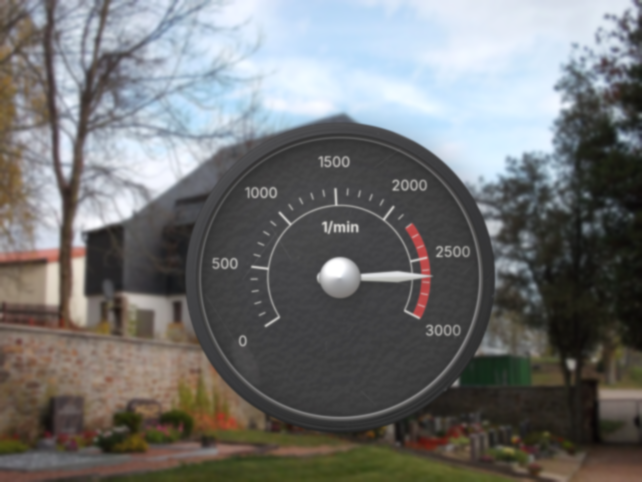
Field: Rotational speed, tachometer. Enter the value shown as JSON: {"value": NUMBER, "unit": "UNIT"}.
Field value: {"value": 2650, "unit": "rpm"}
